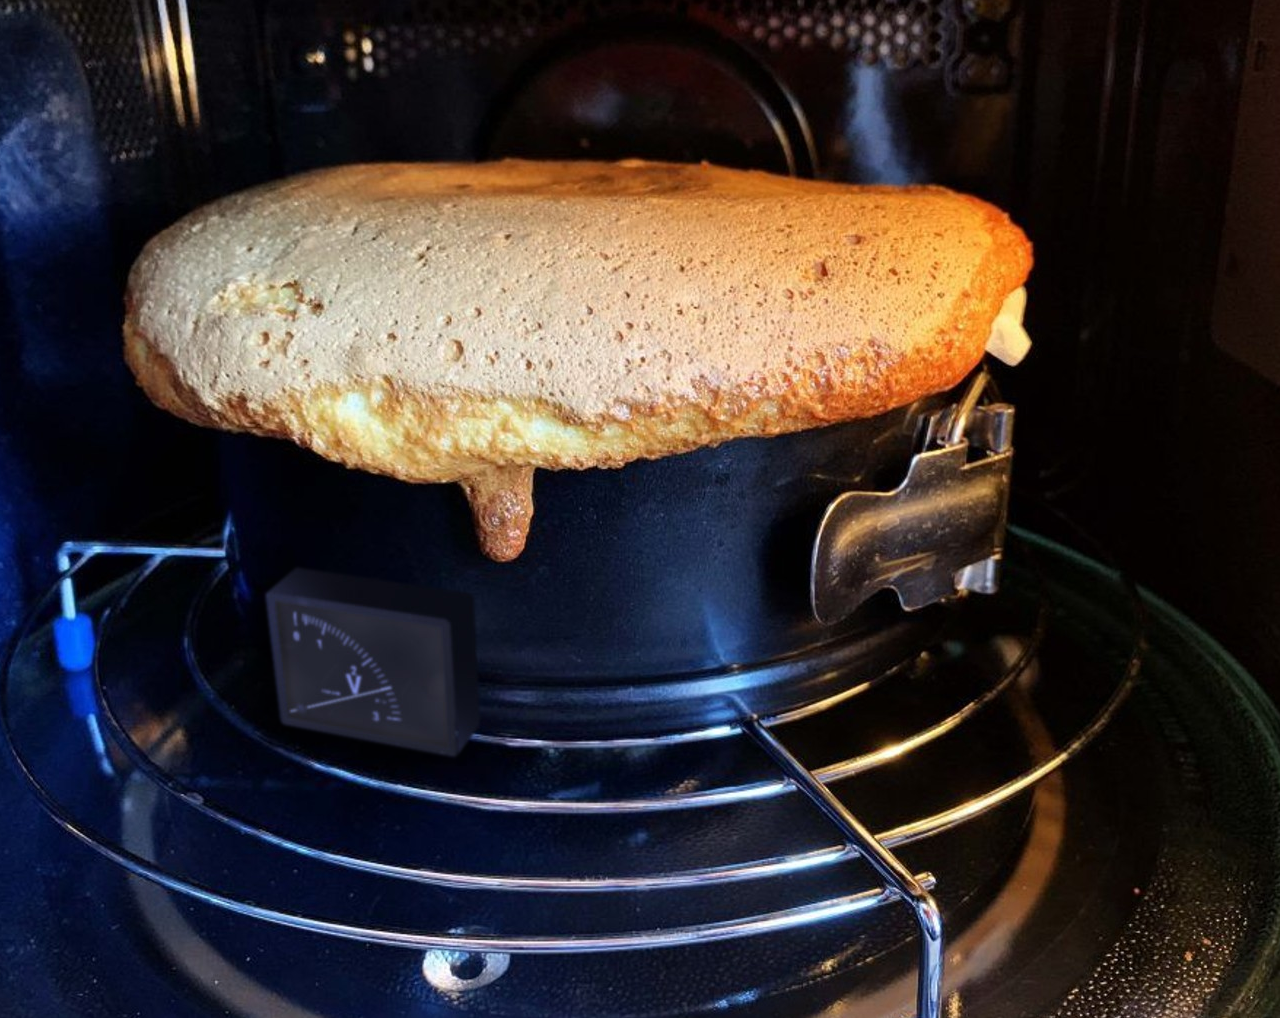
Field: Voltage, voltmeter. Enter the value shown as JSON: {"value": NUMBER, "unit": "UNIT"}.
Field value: {"value": 2.5, "unit": "V"}
